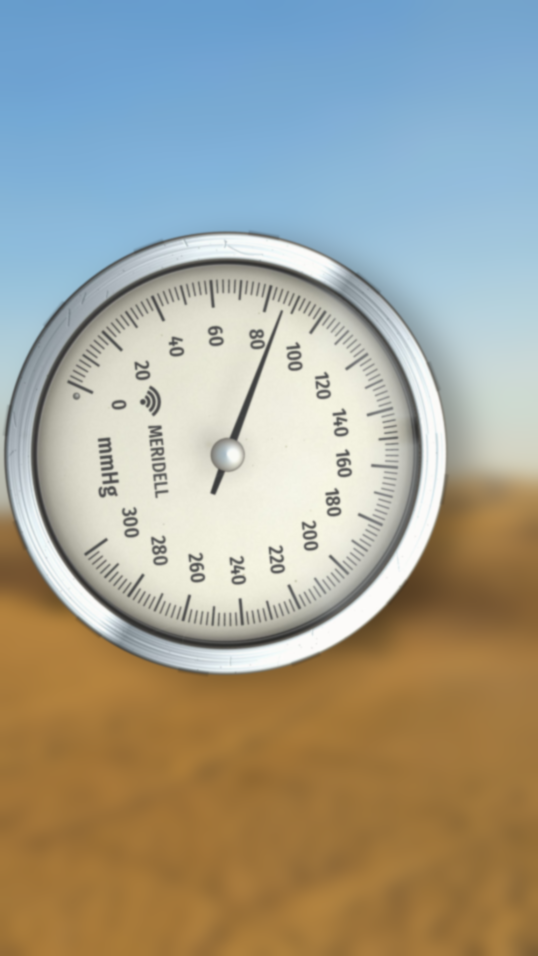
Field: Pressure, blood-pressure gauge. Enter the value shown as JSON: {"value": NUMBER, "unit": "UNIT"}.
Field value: {"value": 86, "unit": "mmHg"}
